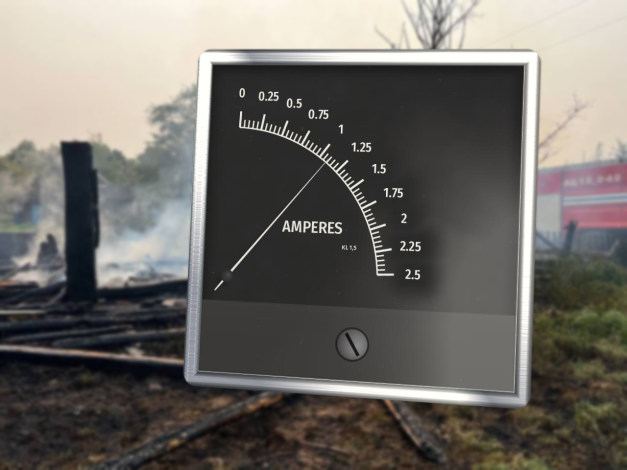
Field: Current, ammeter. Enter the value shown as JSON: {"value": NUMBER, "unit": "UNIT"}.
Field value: {"value": 1.1, "unit": "A"}
